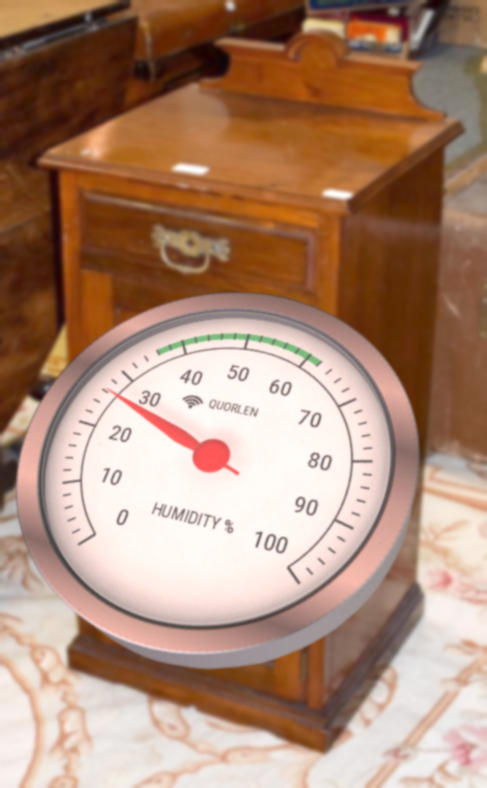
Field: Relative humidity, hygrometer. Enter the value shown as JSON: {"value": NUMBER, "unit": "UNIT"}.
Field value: {"value": 26, "unit": "%"}
